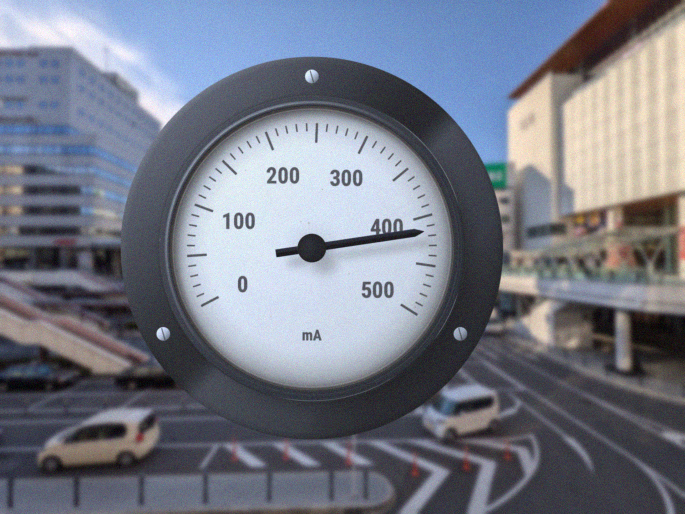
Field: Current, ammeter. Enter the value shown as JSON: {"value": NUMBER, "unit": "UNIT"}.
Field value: {"value": 415, "unit": "mA"}
